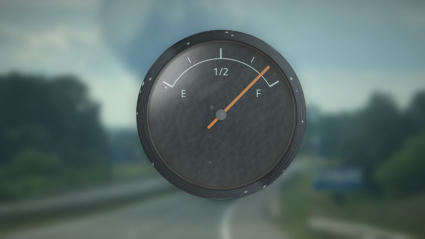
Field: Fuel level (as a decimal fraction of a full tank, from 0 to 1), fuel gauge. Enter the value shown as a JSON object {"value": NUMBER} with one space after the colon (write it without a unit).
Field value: {"value": 0.875}
